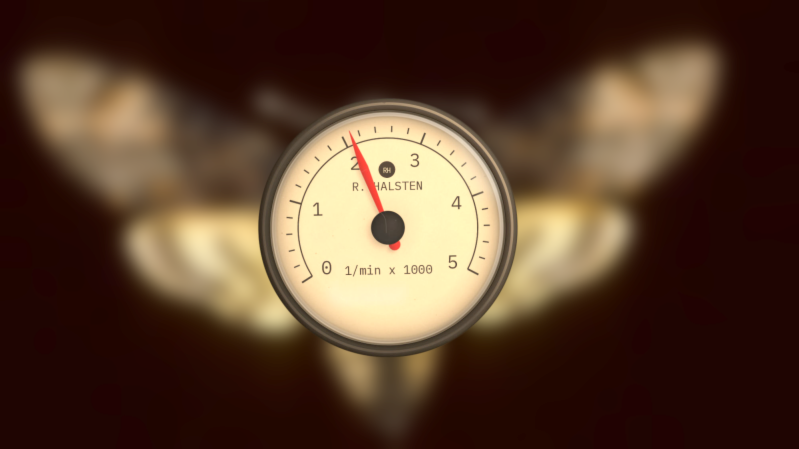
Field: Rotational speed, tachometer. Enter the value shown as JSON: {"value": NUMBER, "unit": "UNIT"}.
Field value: {"value": 2100, "unit": "rpm"}
